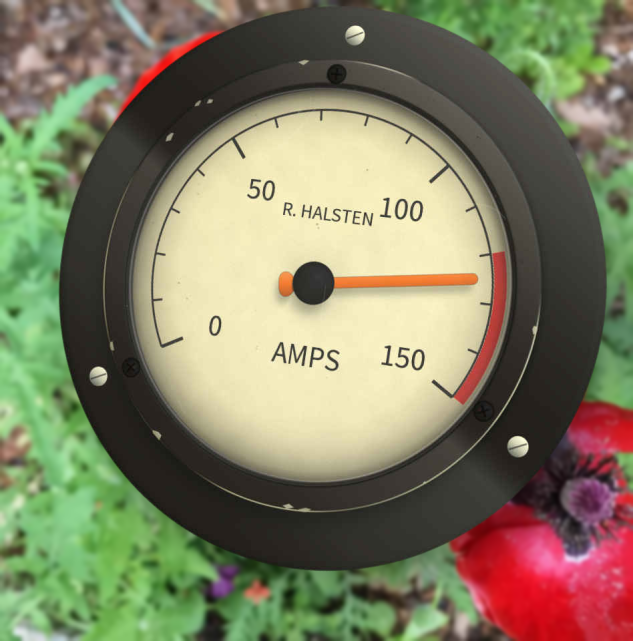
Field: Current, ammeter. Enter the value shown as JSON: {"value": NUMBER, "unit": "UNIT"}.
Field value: {"value": 125, "unit": "A"}
